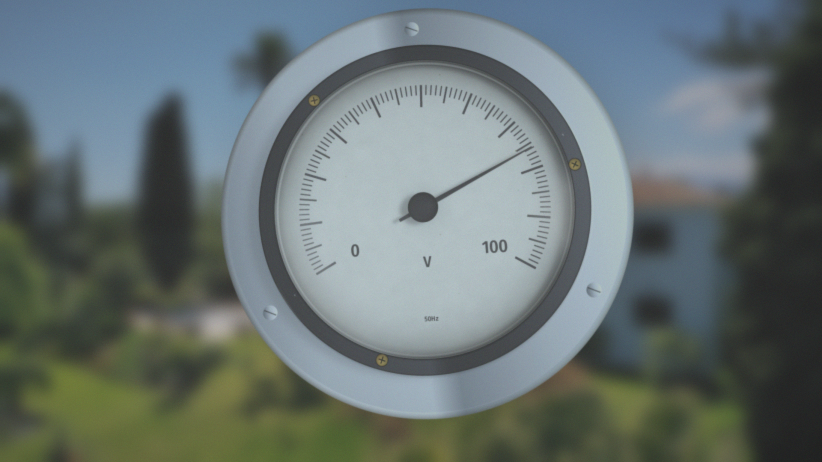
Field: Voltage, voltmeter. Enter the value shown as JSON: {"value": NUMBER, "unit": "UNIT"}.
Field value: {"value": 76, "unit": "V"}
